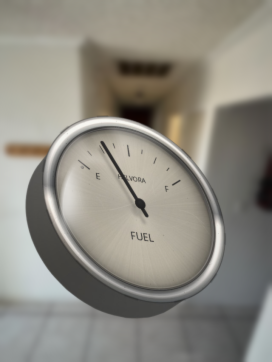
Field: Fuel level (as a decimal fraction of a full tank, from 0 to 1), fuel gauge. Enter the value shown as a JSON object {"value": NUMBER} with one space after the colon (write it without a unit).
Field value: {"value": 0.25}
